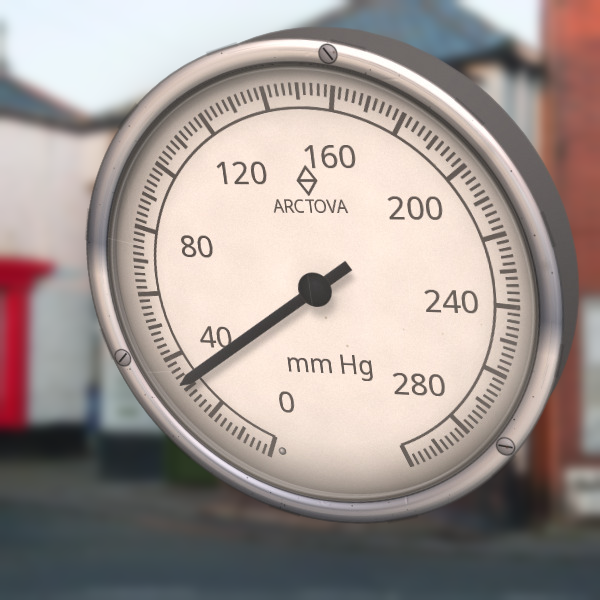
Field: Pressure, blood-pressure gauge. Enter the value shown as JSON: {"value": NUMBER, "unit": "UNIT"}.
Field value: {"value": 32, "unit": "mmHg"}
